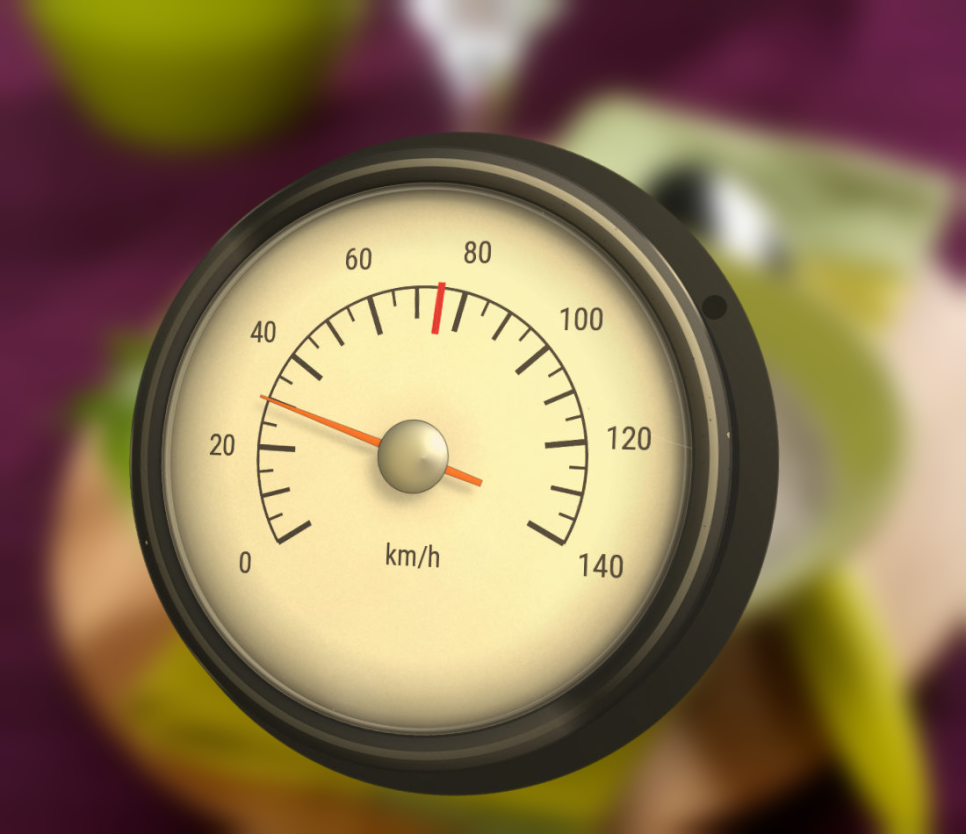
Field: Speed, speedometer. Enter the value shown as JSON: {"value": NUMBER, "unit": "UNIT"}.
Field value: {"value": 30, "unit": "km/h"}
